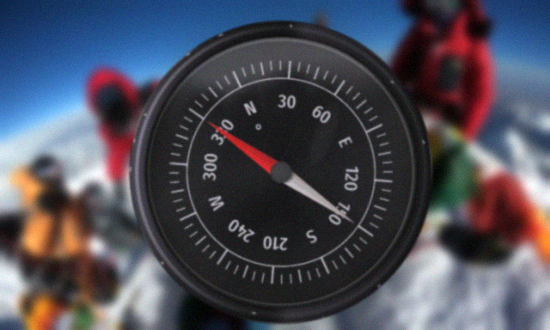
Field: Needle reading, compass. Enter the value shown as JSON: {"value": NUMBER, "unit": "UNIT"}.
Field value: {"value": 330, "unit": "°"}
